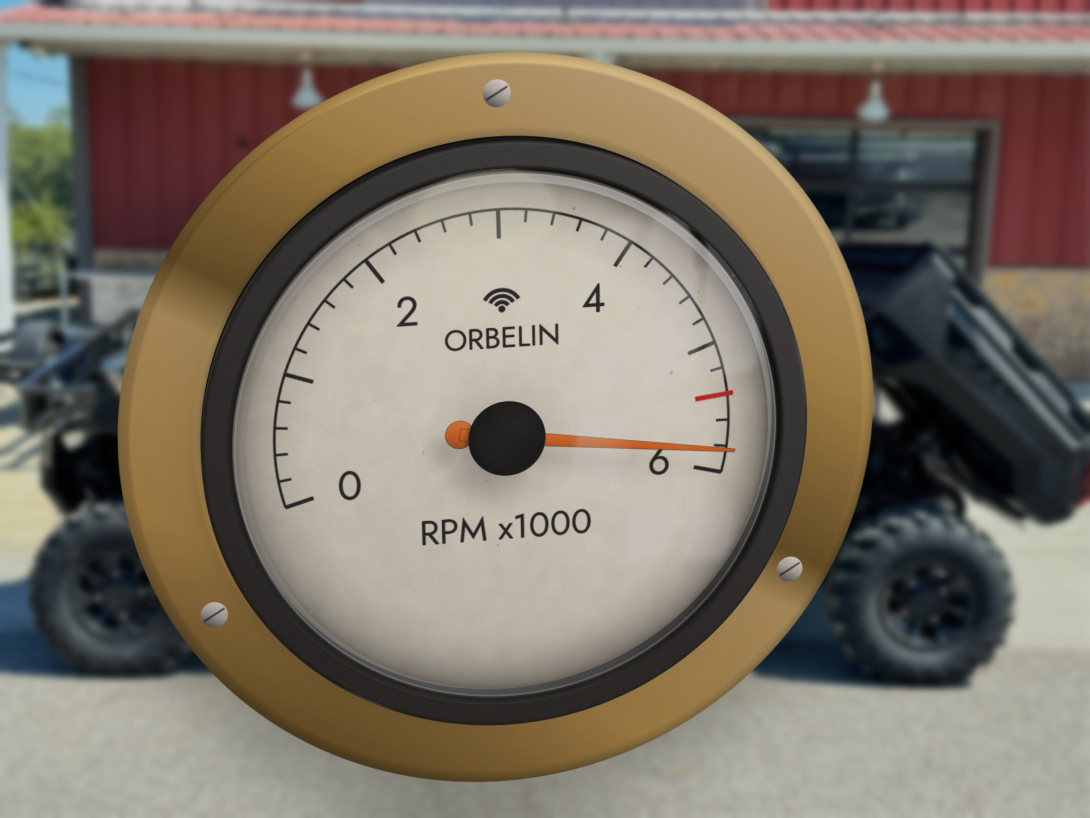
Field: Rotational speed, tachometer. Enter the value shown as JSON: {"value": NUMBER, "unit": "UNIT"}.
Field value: {"value": 5800, "unit": "rpm"}
